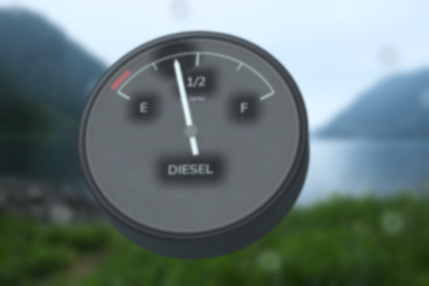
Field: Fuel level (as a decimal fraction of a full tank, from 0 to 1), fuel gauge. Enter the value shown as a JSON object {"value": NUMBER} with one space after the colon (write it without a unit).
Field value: {"value": 0.375}
